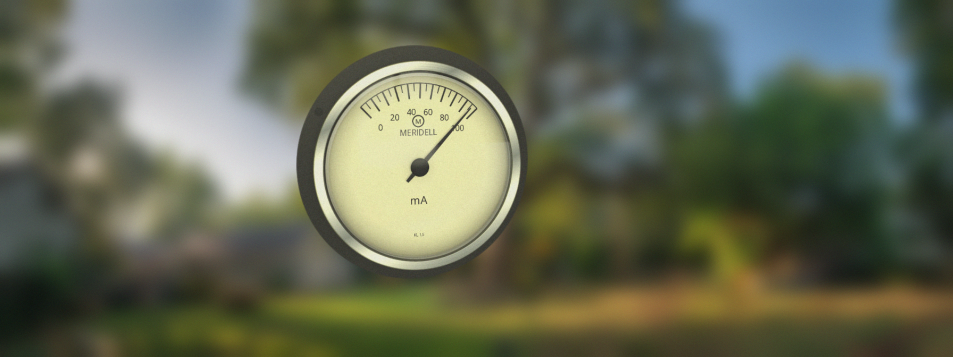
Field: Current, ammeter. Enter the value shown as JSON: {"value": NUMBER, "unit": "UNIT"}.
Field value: {"value": 95, "unit": "mA"}
